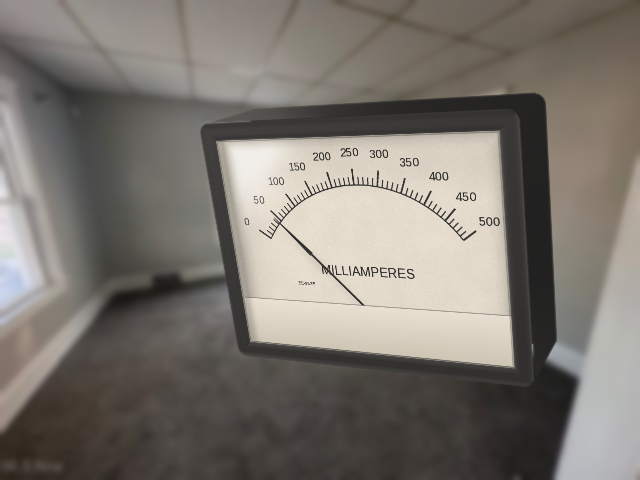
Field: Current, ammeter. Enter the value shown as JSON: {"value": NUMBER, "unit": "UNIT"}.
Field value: {"value": 50, "unit": "mA"}
